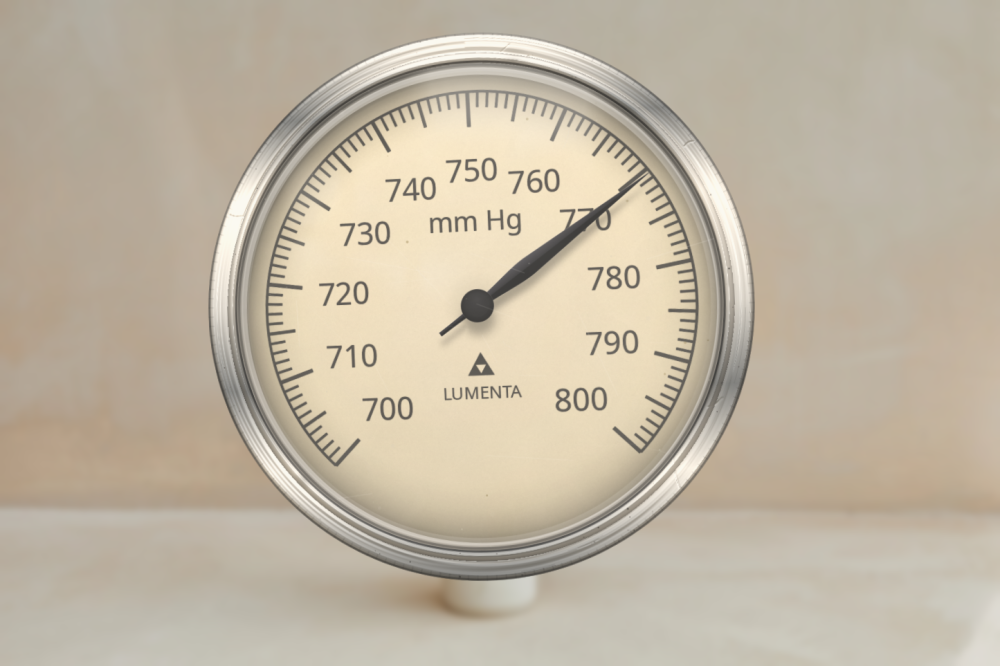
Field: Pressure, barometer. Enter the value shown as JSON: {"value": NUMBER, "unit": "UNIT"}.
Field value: {"value": 770.5, "unit": "mmHg"}
